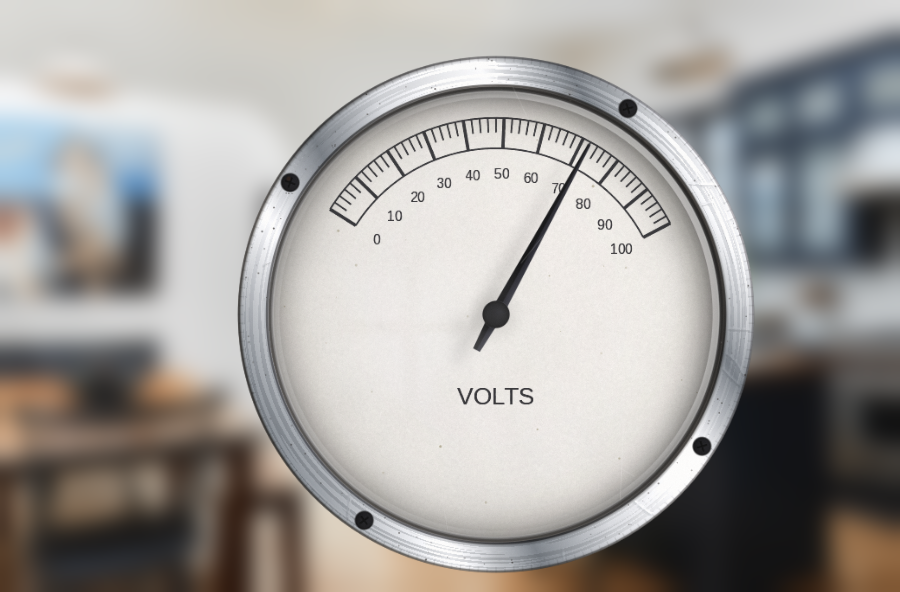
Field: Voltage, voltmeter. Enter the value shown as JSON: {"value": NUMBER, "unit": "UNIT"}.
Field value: {"value": 72, "unit": "V"}
